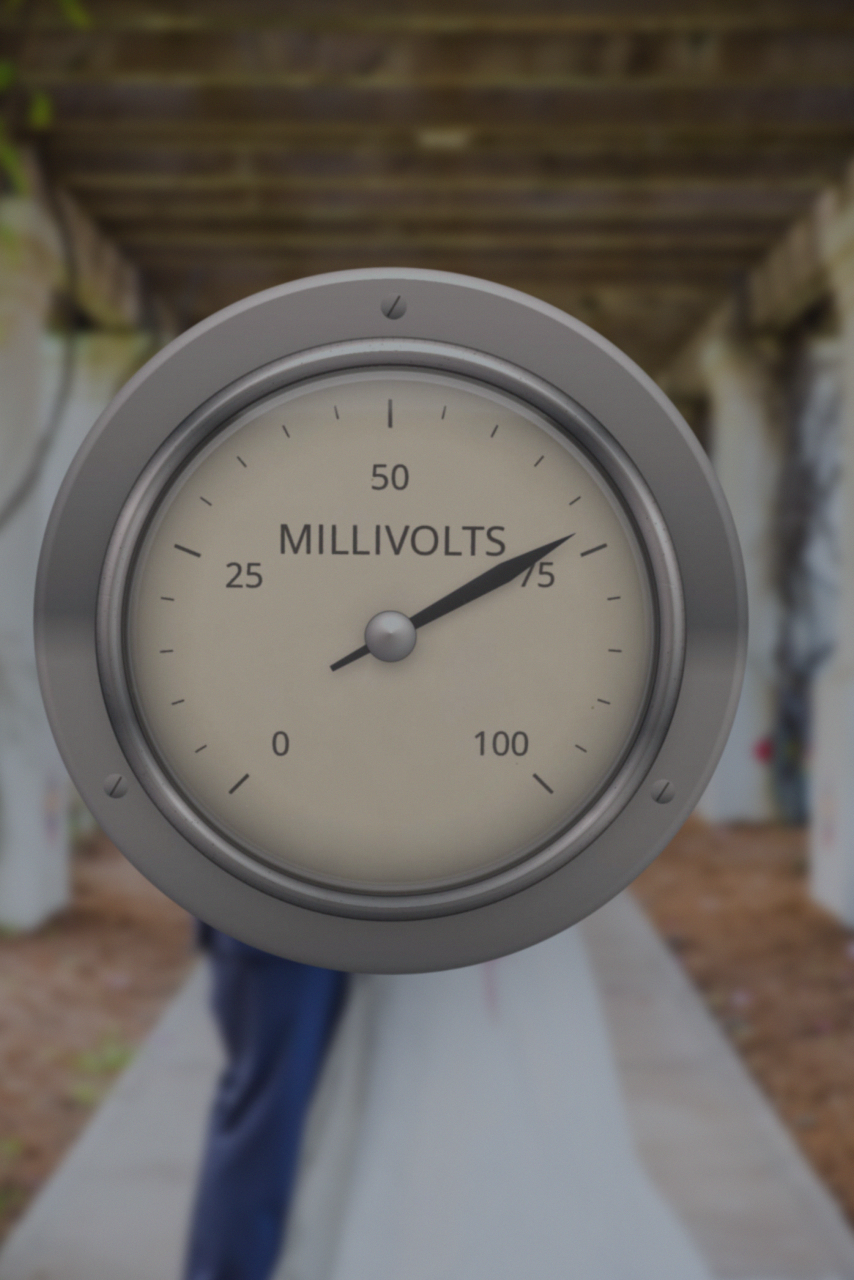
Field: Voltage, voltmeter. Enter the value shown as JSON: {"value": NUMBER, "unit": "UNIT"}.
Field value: {"value": 72.5, "unit": "mV"}
